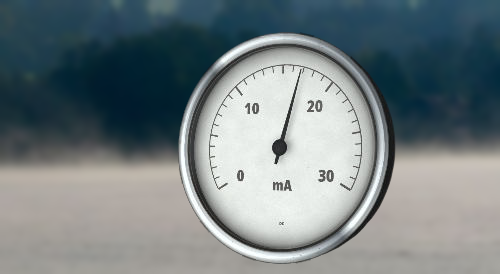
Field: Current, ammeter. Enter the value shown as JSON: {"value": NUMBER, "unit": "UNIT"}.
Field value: {"value": 17, "unit": "mA"}
